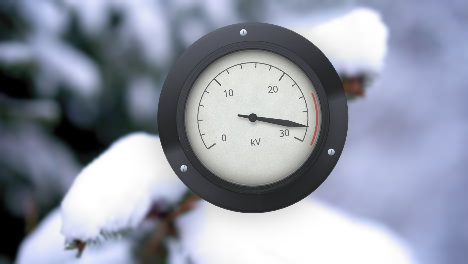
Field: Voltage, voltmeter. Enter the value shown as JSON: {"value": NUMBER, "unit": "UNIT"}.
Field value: {"value": 28, "unit": "kV"}
